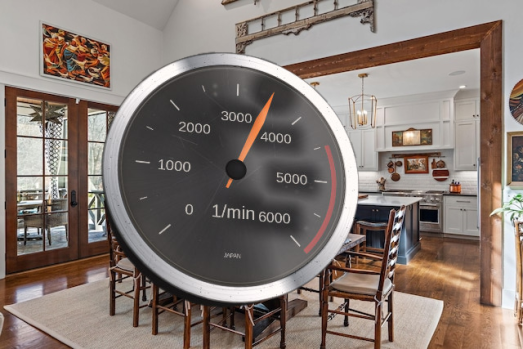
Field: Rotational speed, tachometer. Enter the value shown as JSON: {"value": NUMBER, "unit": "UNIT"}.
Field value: {"value": 3500, "unit": "rpm"}
